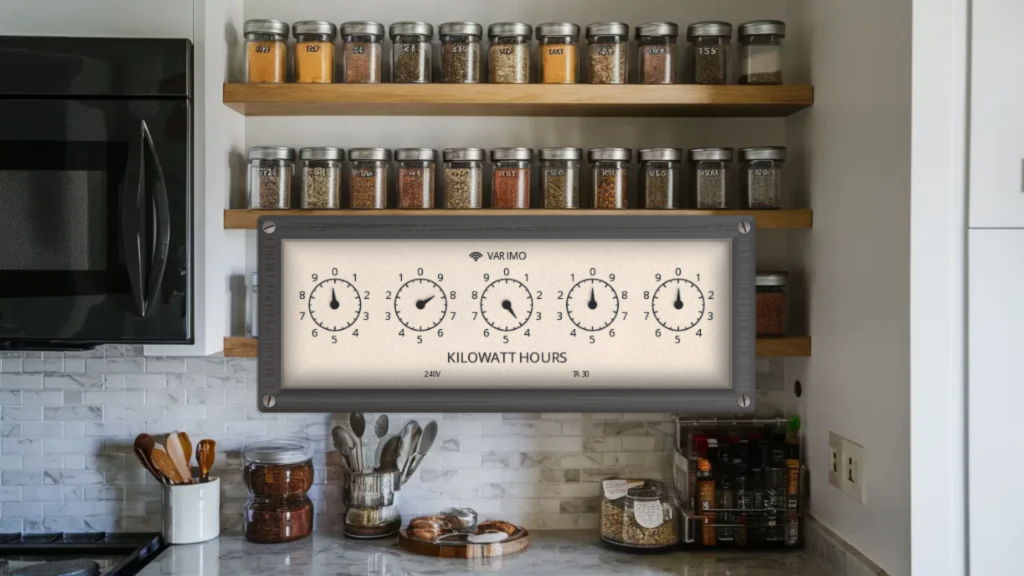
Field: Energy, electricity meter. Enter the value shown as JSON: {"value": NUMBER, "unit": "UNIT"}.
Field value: {"value": 98400, "unit": "kWh"}
